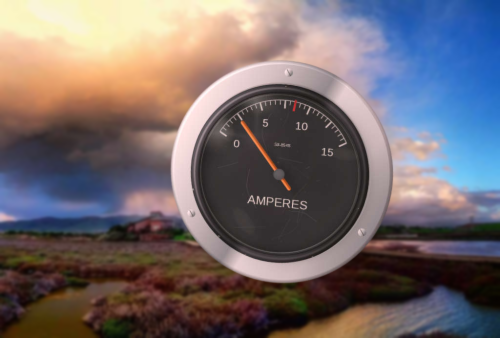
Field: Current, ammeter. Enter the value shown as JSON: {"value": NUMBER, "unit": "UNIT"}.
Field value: {"value": 2.5, "unit": "A"}
